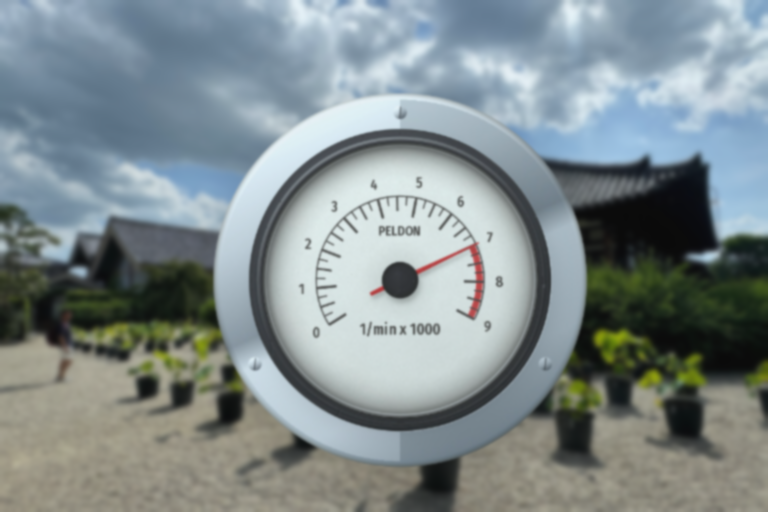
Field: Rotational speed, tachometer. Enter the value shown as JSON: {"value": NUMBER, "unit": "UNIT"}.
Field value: {"value": 7000, "unit": "rpm"}
